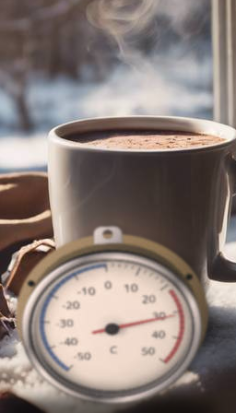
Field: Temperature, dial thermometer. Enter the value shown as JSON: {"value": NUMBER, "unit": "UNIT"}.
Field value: {"value": 30, "unit": "°C"}
